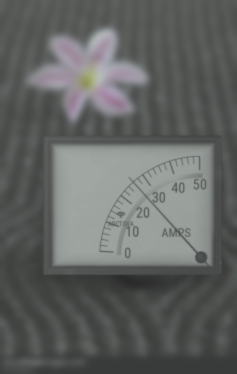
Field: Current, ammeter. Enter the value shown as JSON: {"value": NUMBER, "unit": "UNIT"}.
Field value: {"value": 26, "unit": "A"}
